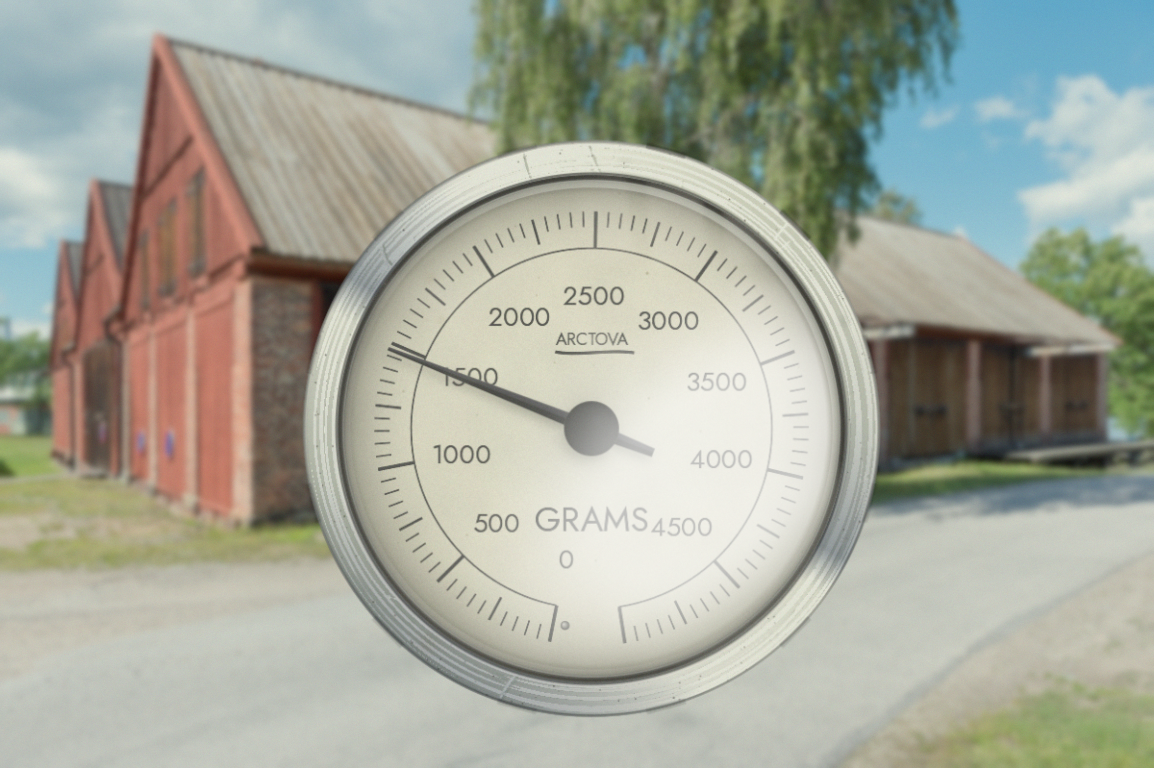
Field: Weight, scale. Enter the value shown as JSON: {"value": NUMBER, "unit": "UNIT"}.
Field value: {"value": 1475, "unit": "g"}
